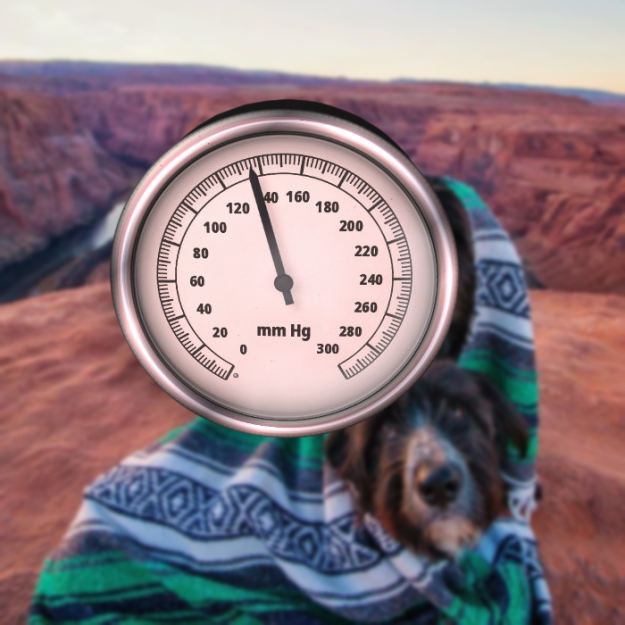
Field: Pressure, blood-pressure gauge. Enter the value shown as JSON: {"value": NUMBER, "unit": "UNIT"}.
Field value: {"value": 136, "unit": "mmHg"}
